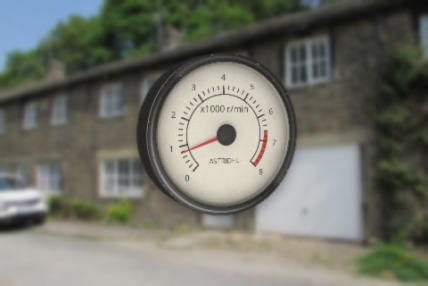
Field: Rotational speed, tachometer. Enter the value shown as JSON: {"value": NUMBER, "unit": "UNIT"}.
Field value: {"value": 800, "unit": "rpm"}
